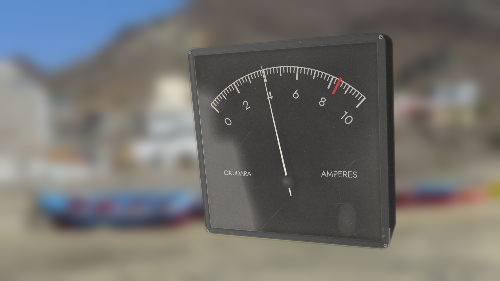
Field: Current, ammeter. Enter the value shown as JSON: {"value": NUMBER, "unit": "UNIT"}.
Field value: {"value": 4, "unit": "A"}
